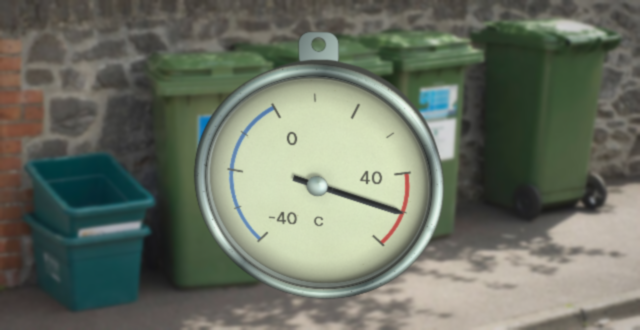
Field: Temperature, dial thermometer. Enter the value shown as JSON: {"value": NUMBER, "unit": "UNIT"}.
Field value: {"value": 50, "unit": "°C"}
